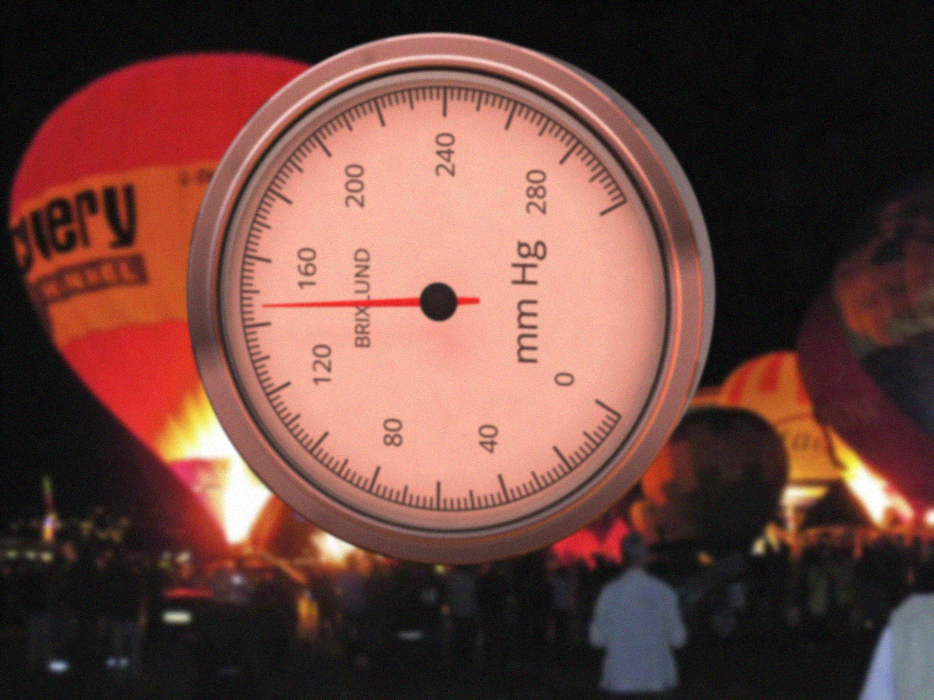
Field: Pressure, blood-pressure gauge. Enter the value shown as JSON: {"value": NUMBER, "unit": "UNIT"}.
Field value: {"value": 146, "unit": "mmHg"}
